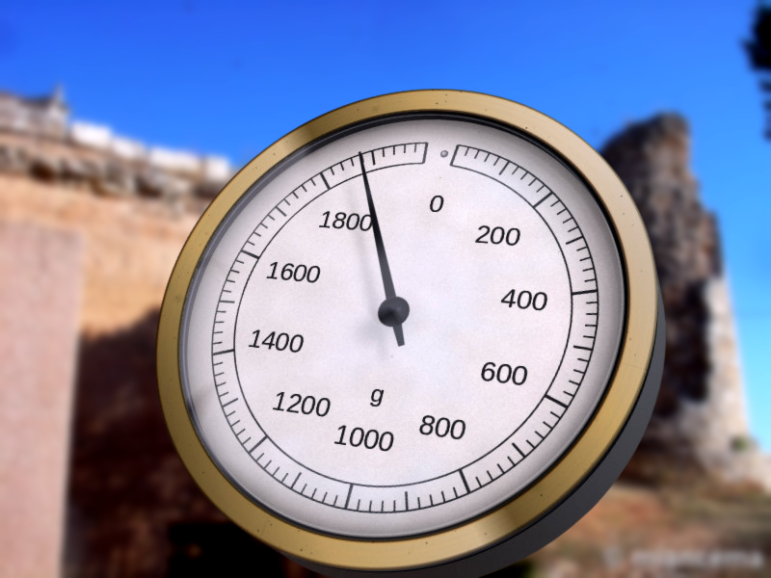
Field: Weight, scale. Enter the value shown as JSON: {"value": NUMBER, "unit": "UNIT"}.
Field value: {"value": 1880, "unit": "g"}
